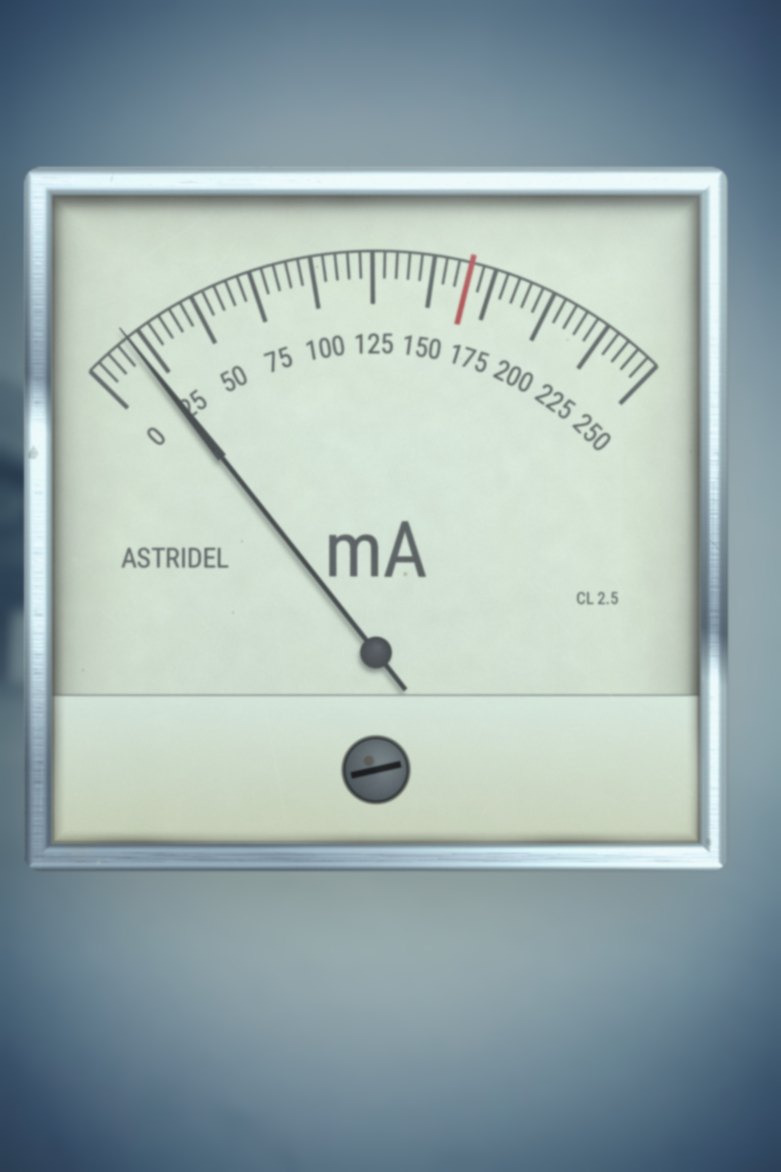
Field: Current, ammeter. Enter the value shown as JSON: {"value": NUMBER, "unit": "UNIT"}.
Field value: {"value": 20, "unit": "mA"}
